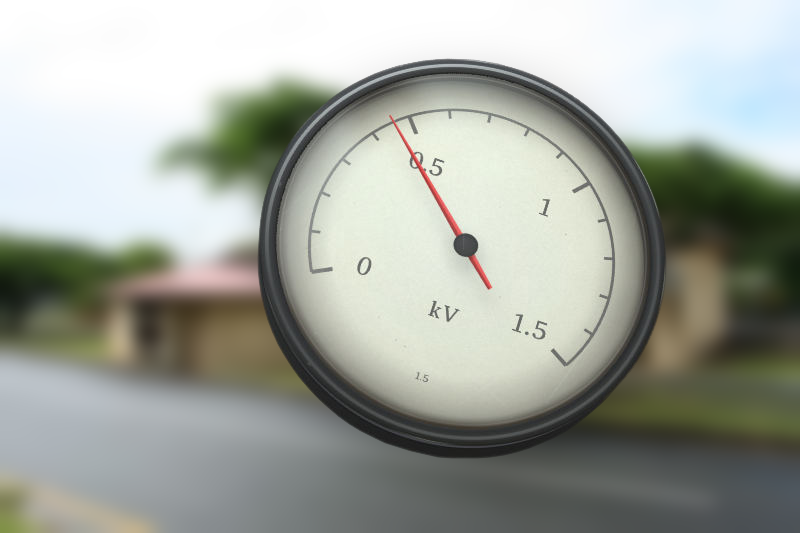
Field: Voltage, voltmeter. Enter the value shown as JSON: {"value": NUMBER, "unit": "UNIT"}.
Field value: {"value": 0.45, "unit": "kV"}
